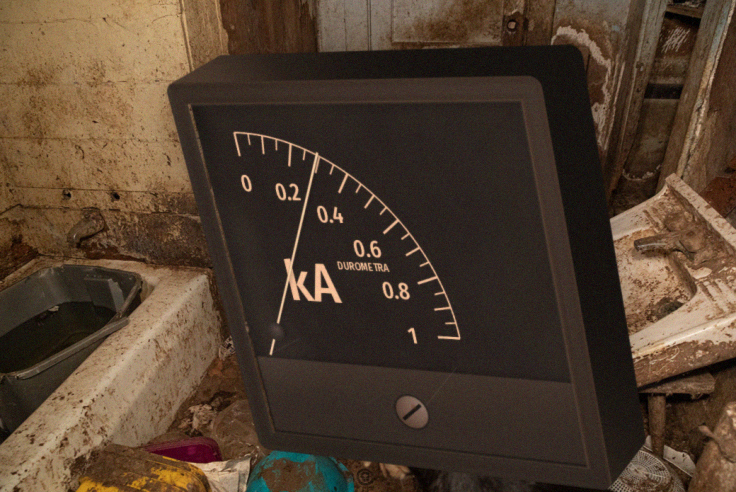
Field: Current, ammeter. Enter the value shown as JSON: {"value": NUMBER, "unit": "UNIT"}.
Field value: {"value": 0.3, "unit": "kA"}
